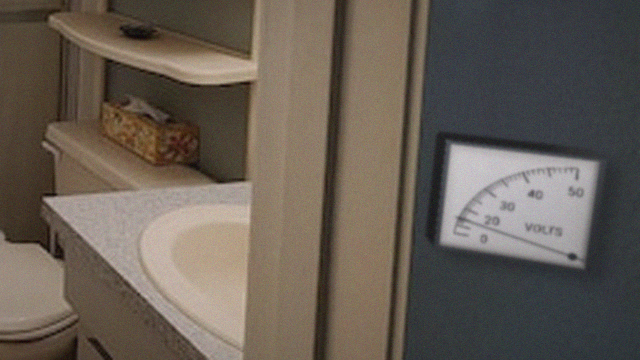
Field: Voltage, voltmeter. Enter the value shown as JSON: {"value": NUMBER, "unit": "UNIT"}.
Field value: {"value": 15, "unit": "V"}
